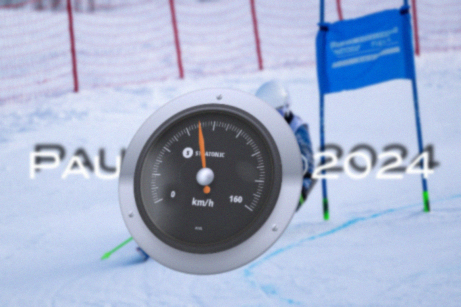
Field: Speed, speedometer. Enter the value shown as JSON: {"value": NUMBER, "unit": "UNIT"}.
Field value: {"value": 70, "unit": "km/h"}
